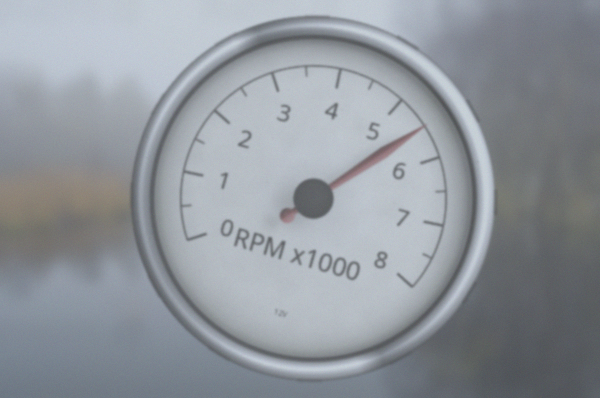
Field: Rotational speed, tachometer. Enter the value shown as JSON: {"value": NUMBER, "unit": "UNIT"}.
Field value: {"value": 5500, "unit": "rpm"}
